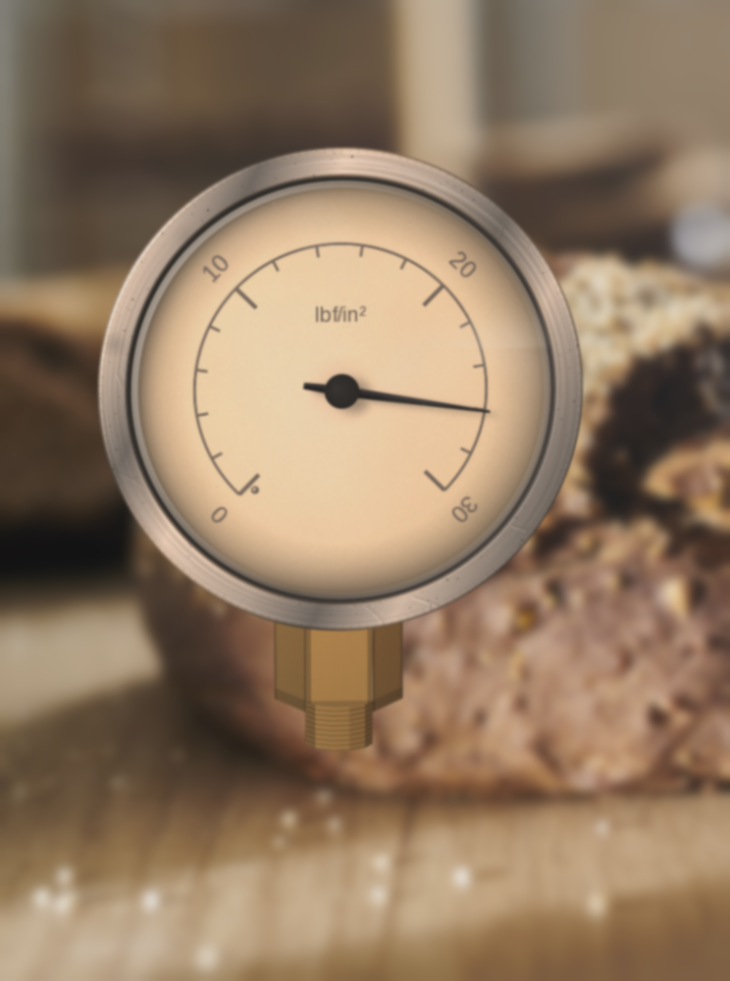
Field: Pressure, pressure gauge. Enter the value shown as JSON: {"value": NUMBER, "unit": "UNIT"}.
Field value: {"value": 26, "unit": "psi"}
